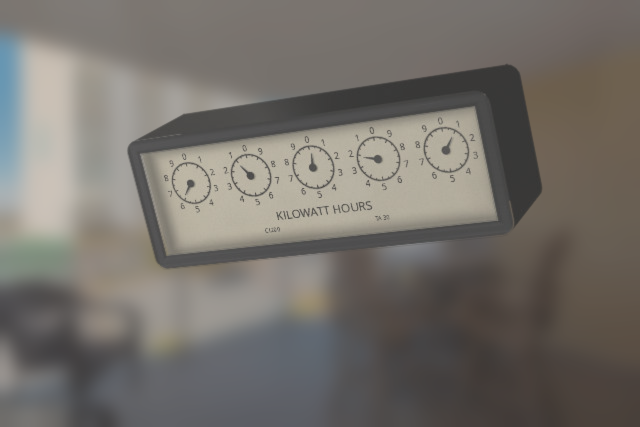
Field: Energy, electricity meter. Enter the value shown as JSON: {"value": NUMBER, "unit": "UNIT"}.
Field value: {"value": 61021, "unit": "kWh"}
